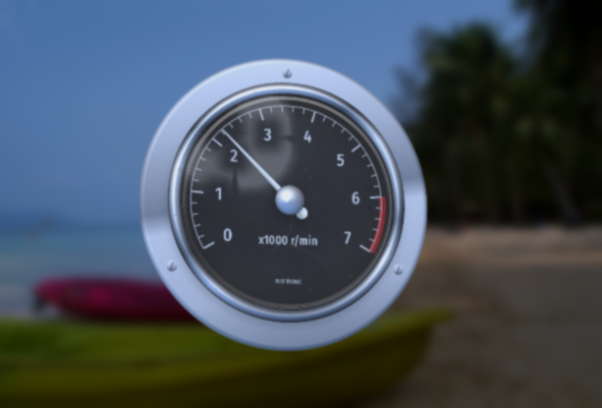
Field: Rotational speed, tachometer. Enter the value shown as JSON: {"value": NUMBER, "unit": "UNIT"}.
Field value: {"value": 2200, "unit": "rpm"}
